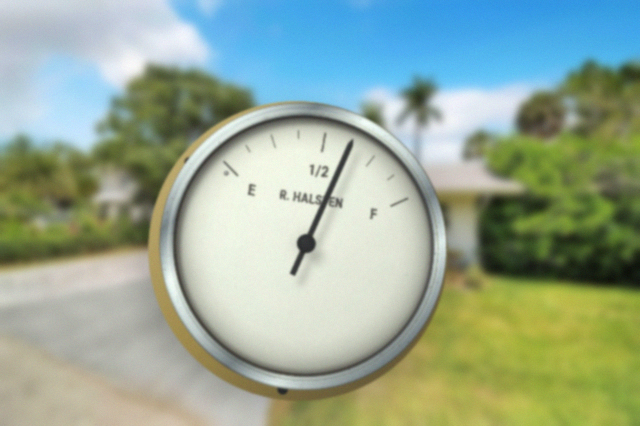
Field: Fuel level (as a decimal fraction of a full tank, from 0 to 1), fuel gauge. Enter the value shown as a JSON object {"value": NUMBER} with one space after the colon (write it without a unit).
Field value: {"value": 0.625}
